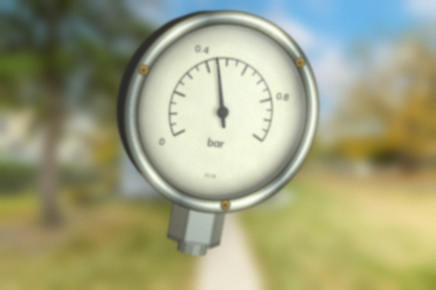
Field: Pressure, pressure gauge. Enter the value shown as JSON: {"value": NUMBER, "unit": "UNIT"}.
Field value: {"value": 0.45, "unit": "bar"}
